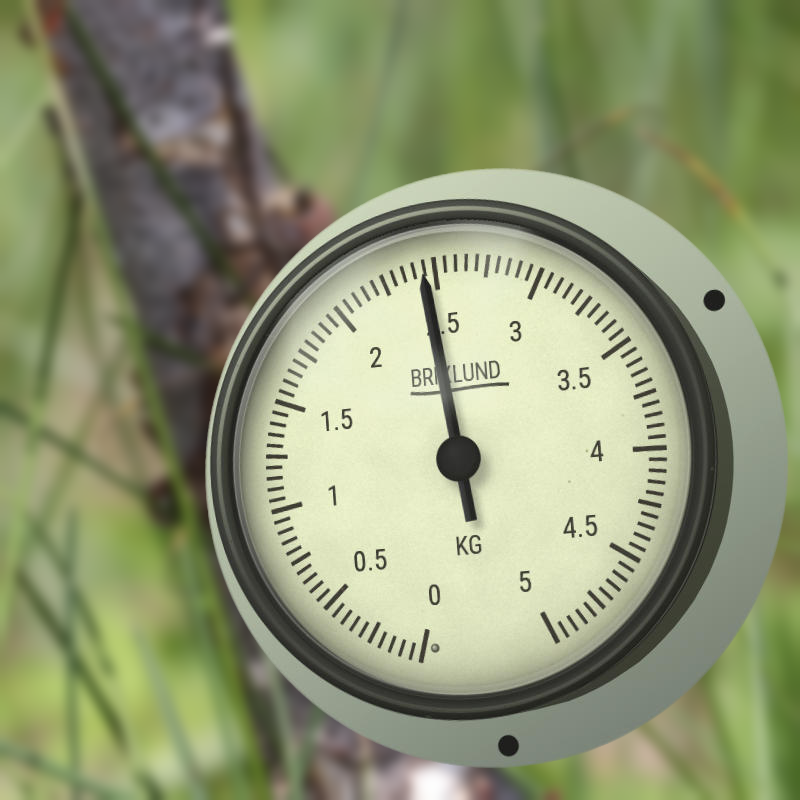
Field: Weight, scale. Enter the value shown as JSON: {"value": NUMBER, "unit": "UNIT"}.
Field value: {"value": 2.45, "unit": "kg"}
